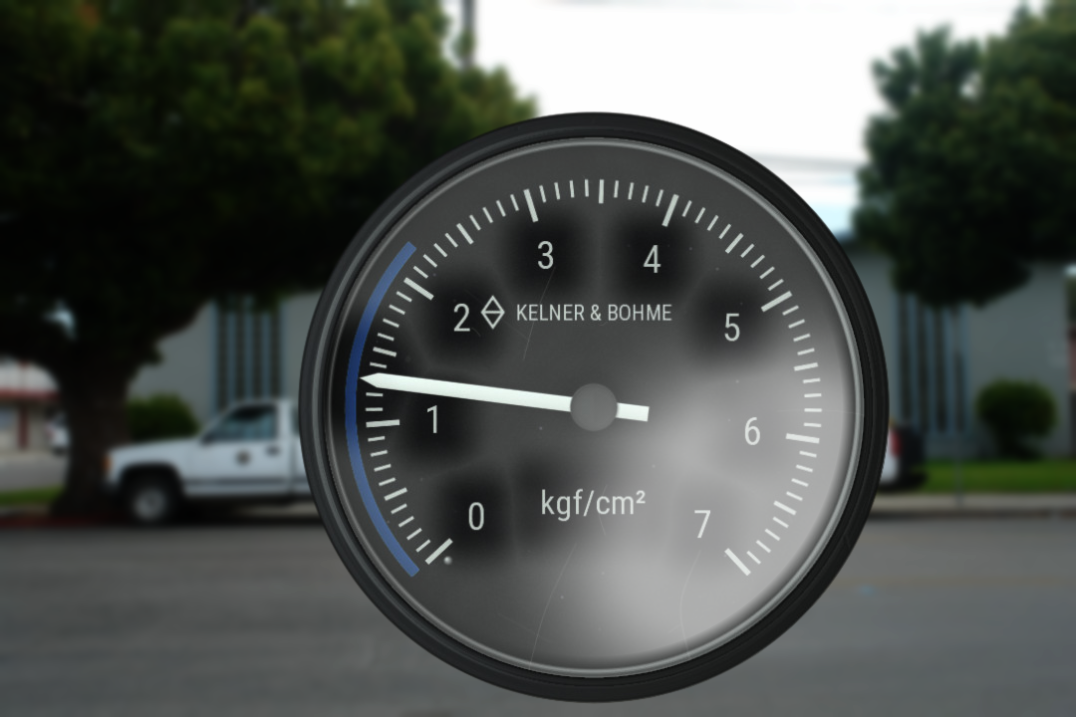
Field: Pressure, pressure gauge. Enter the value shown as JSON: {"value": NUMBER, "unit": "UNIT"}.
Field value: {"value": 1.3, "unit": "kg/cm²"}
